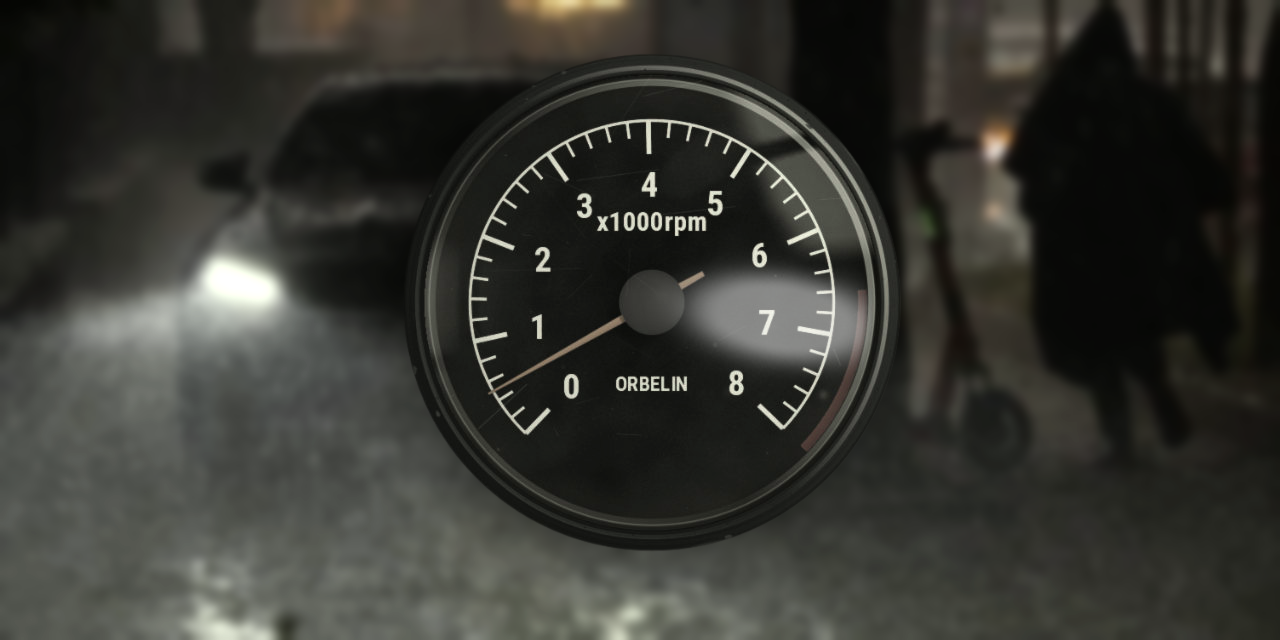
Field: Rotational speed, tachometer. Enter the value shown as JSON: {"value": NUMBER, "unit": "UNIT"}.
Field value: {"value": 500, "unit": "rpm"}
